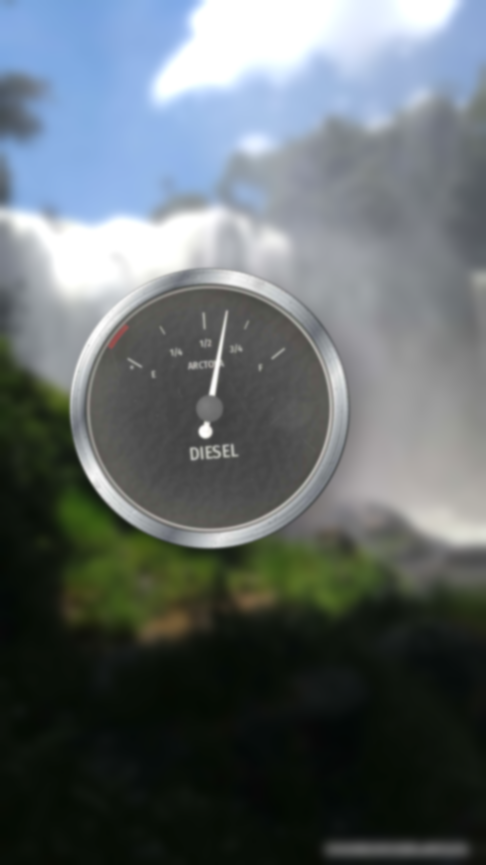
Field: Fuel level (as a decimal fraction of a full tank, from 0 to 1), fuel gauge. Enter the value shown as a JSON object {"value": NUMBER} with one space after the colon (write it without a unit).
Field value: {"value": 0.625}
